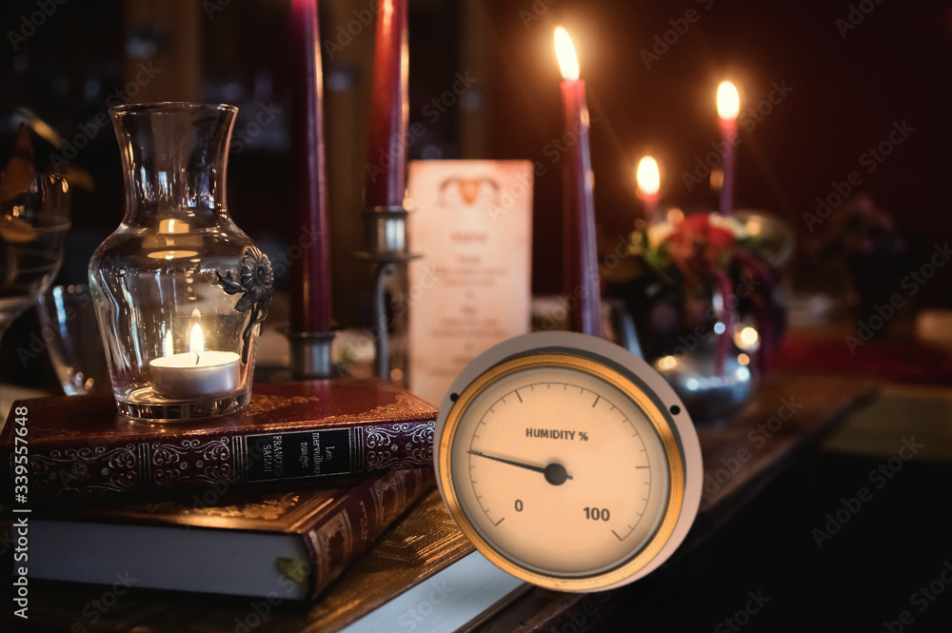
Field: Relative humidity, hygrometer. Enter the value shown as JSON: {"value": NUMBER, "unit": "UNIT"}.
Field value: {"value": 20, "unit": "%"}
